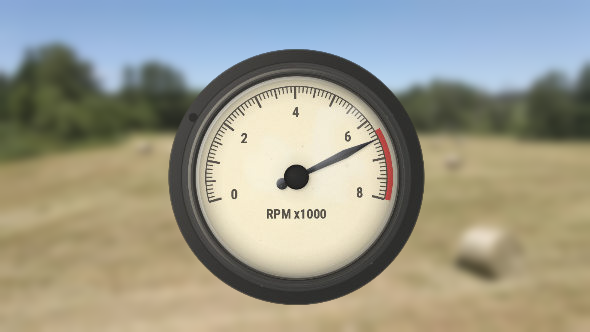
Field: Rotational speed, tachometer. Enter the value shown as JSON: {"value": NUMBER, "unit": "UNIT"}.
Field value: {"value": 6500, "unit": "rpm"}
